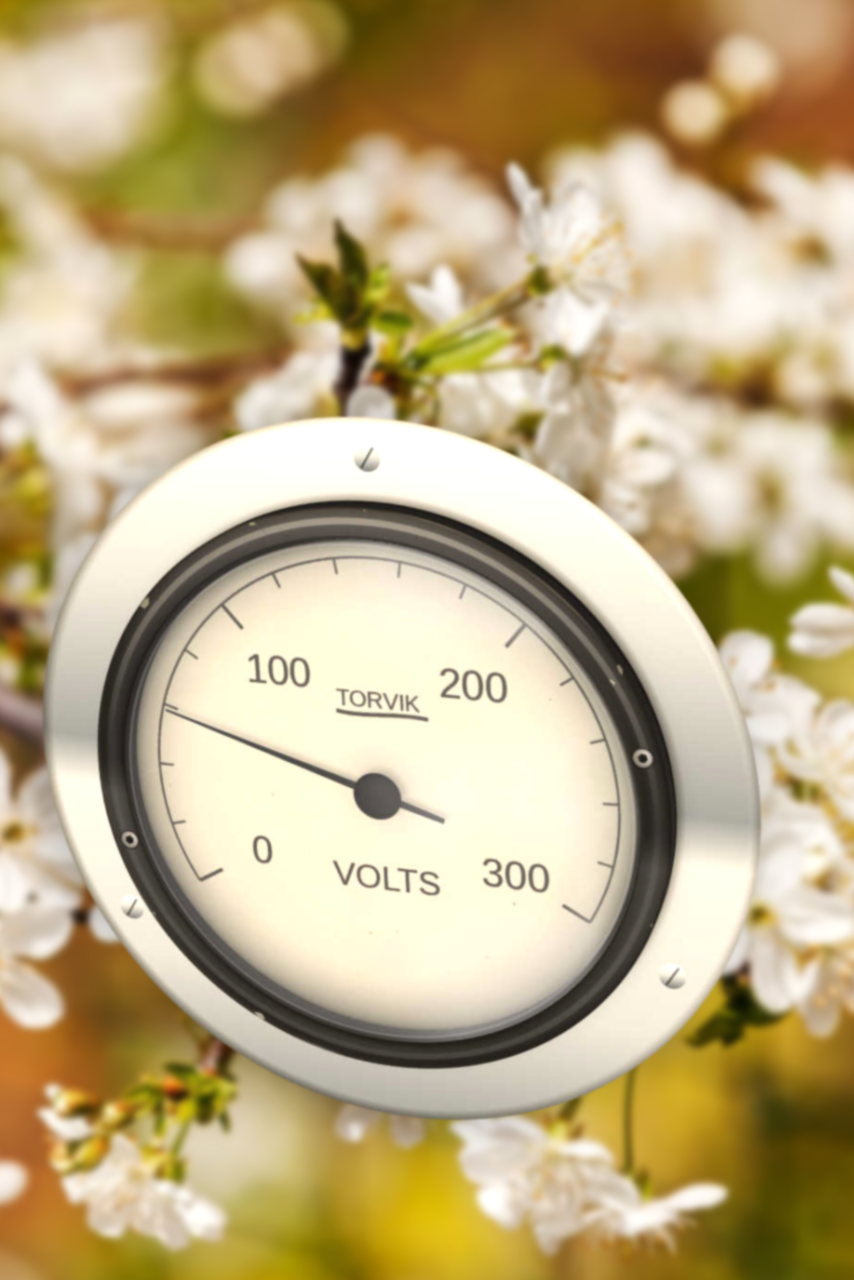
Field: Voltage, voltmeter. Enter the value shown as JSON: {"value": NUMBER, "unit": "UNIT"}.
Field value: {"value": 60, "unit": "V"}
